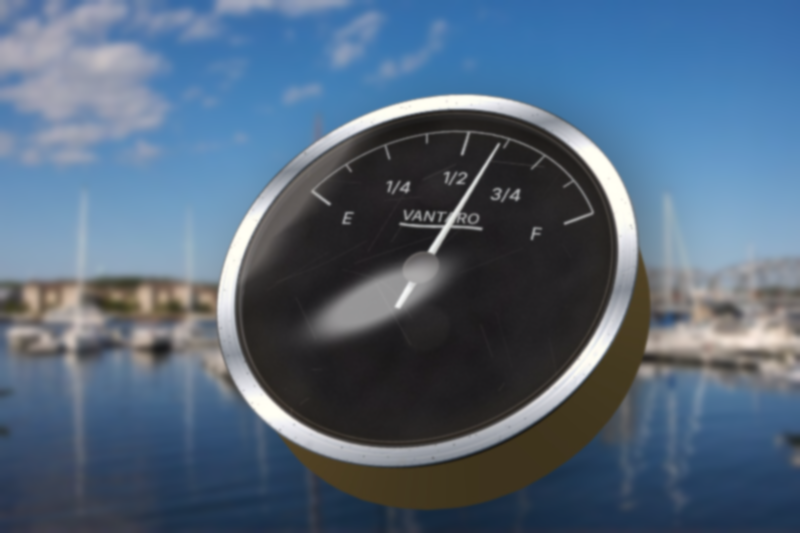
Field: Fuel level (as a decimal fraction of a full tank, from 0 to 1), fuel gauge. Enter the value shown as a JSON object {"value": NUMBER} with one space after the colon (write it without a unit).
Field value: {"value": 0.625}
